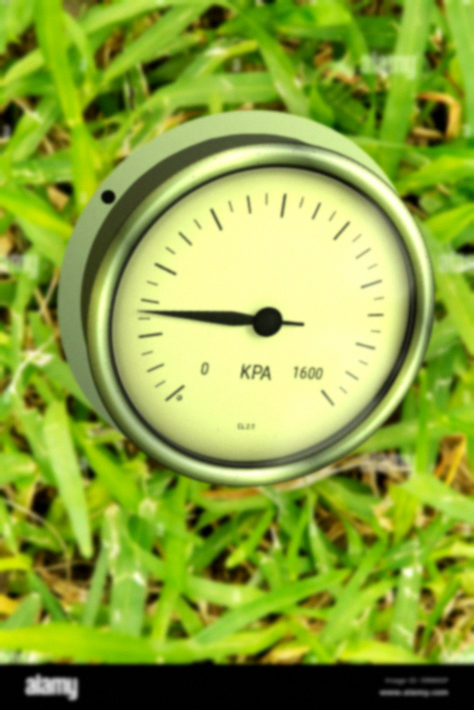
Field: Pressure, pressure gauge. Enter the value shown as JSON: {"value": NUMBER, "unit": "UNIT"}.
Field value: {"value": 275, "unit": "kPa"}
